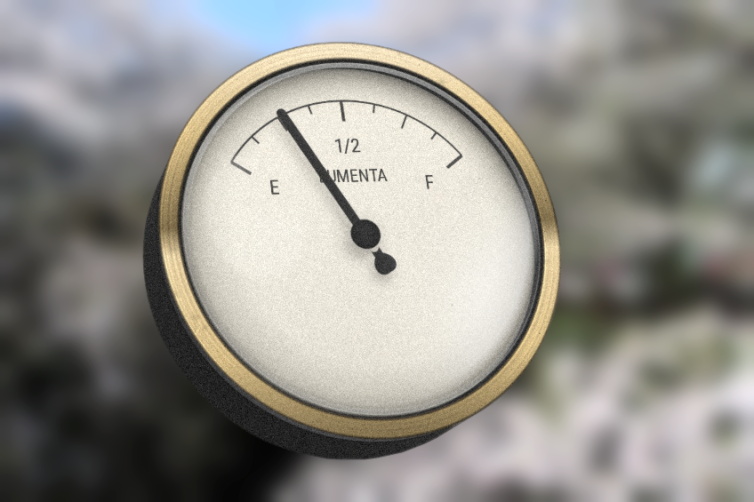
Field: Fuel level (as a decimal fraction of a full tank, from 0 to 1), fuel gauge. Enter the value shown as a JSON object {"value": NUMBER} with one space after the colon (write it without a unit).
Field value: {"value": 0.25}
